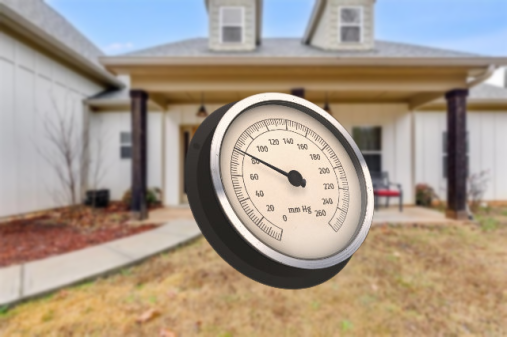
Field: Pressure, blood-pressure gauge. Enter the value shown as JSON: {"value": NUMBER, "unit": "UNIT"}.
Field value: {"value": 80, "unit": "mmHg"}
